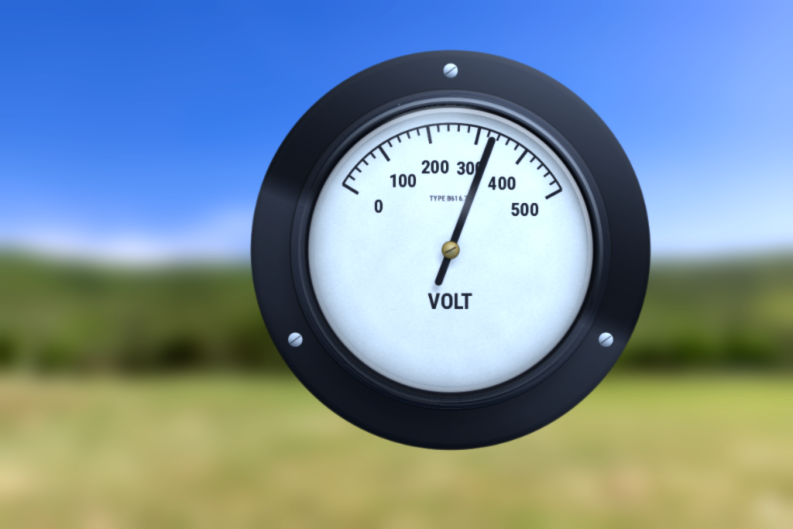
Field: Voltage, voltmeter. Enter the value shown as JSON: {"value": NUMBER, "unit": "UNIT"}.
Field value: {"value": 330, "unit": "V"}
